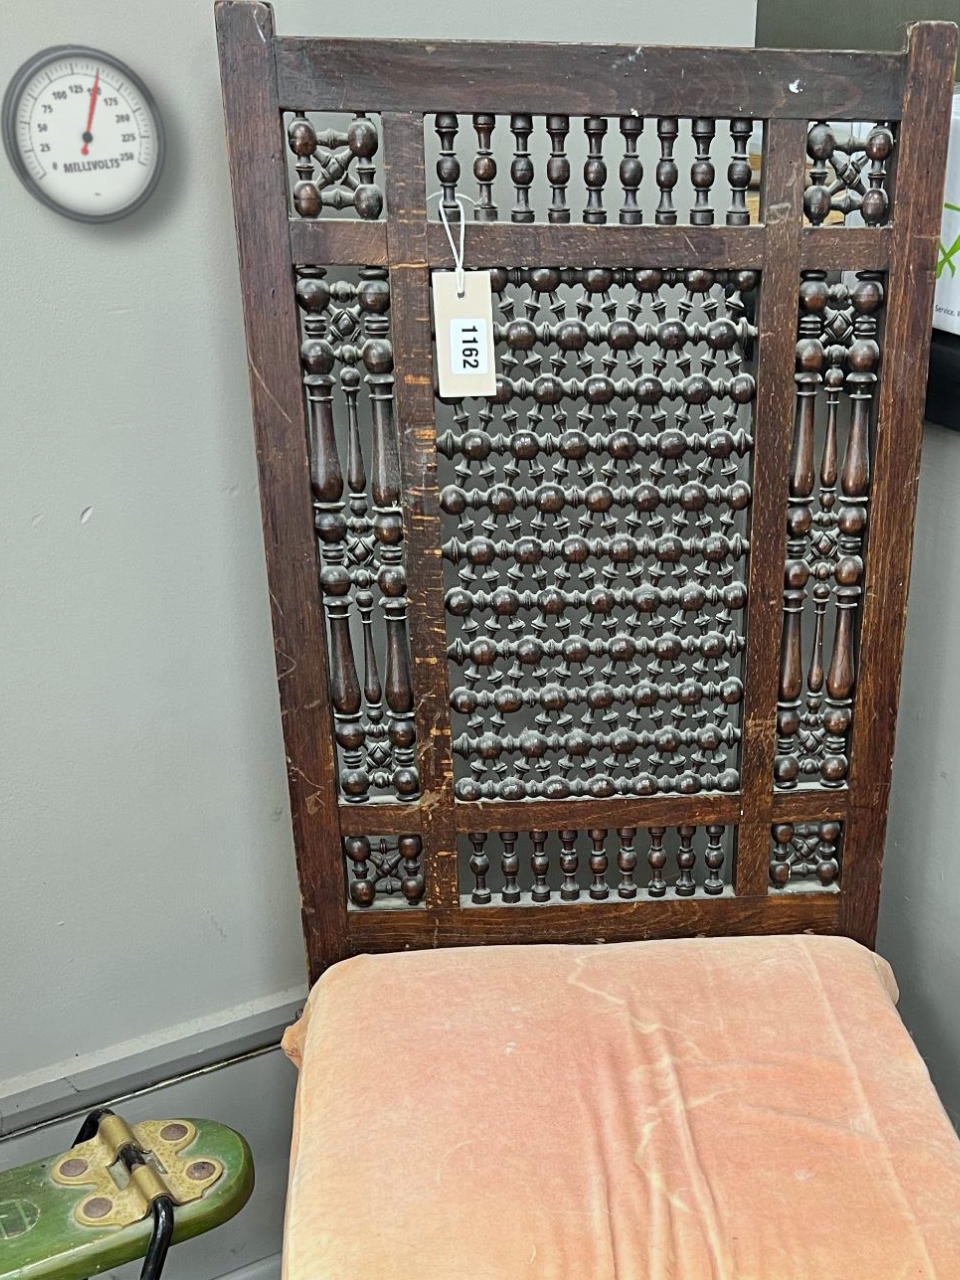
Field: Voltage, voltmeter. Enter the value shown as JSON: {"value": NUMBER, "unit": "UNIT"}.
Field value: {"value": 150, "unit": "mV"}
